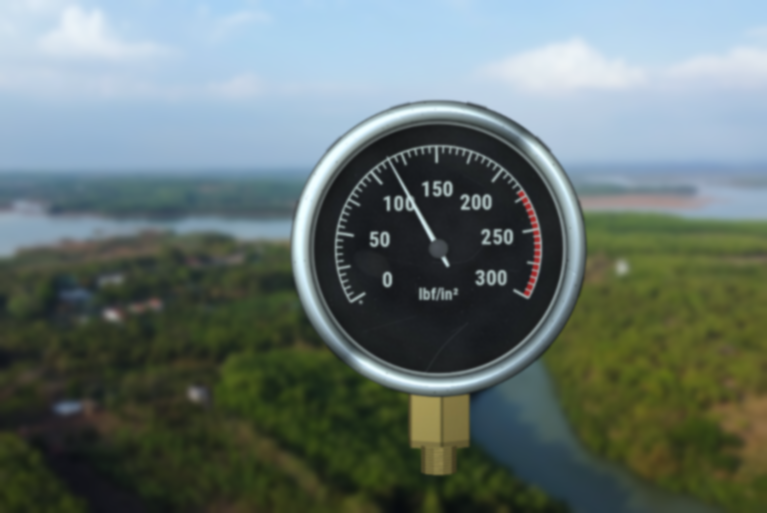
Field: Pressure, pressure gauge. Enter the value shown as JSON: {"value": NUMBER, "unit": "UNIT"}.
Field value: {"value": 115, "unit": "psi"}
